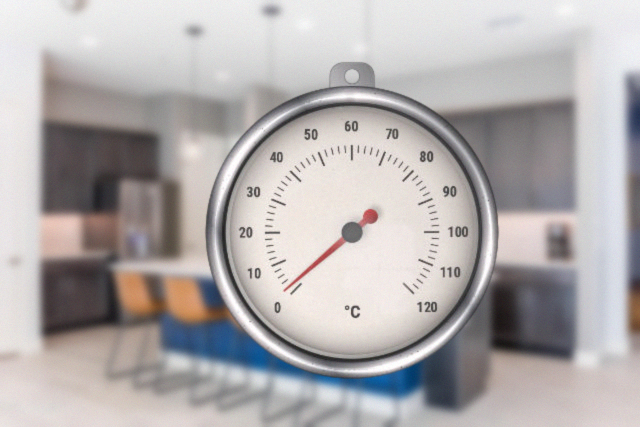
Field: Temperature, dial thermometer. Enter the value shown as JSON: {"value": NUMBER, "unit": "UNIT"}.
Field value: {"value": 2, "unit": "°C"}
